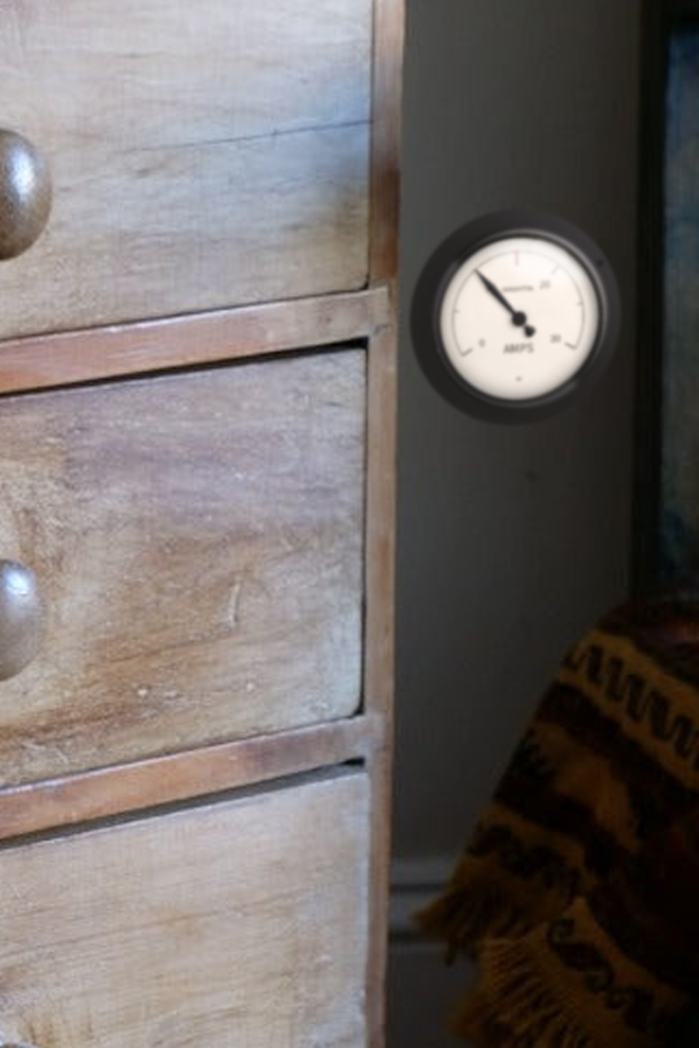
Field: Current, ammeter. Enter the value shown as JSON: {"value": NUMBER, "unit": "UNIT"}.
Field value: {"value": 10, "unit": "A"}
